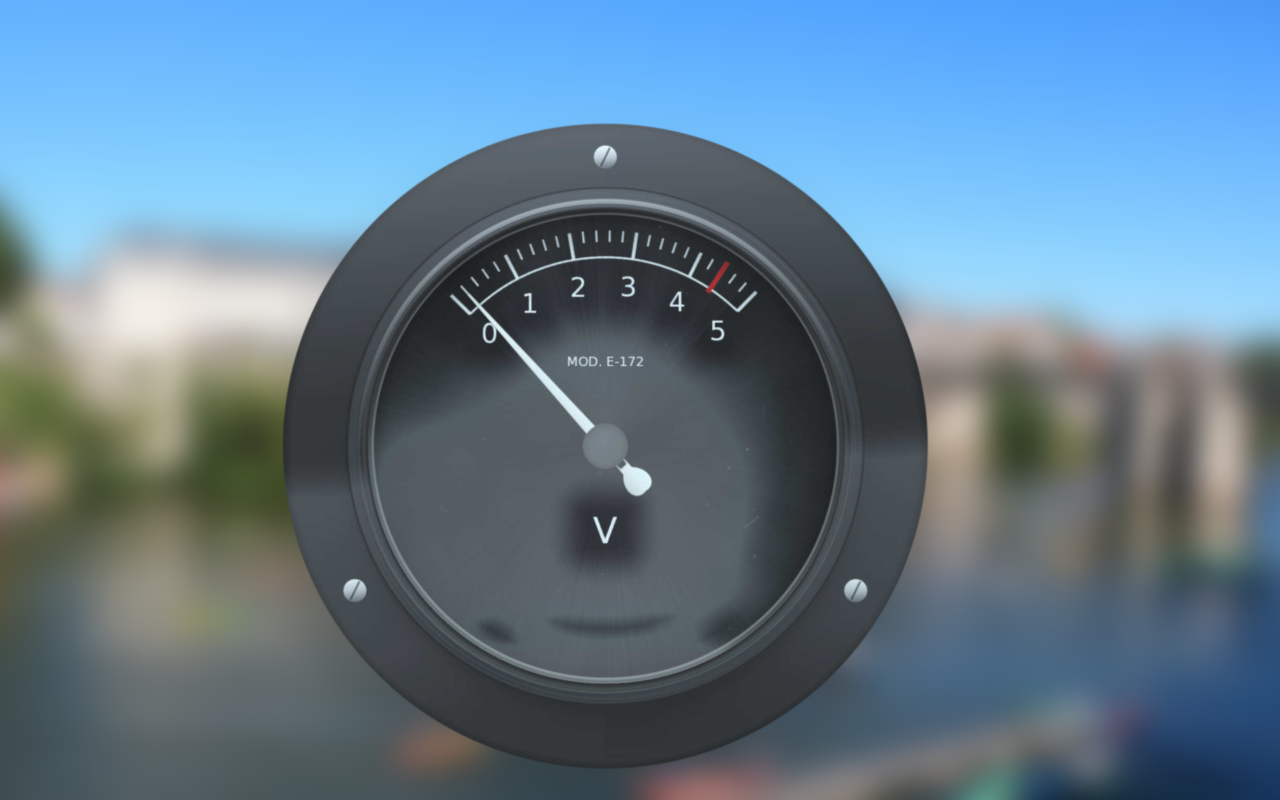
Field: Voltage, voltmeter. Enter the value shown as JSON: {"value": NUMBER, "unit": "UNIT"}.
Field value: {"value": 0.2, "unit": "V"}
